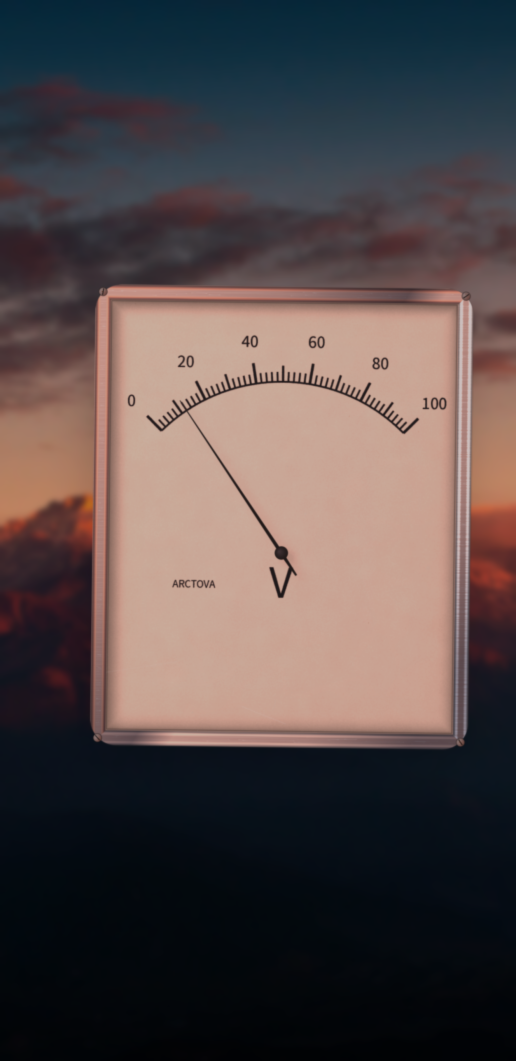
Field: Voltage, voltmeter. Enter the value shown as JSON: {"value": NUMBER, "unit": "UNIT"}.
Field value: {"value": 12, "unit": "V"}
